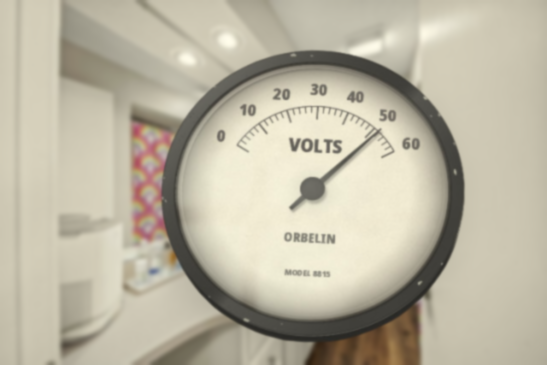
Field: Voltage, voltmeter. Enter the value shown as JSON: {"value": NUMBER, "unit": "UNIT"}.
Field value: {"value": 52, "unit": "V"}
